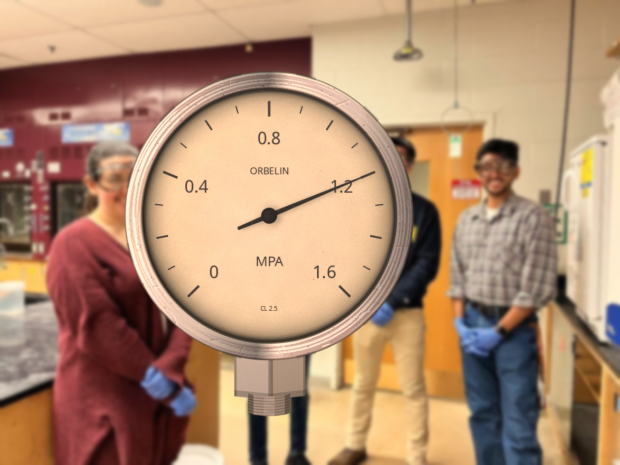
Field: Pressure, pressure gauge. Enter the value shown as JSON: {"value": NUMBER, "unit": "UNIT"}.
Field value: {"value": 1.2, "unit": "MPa"}
